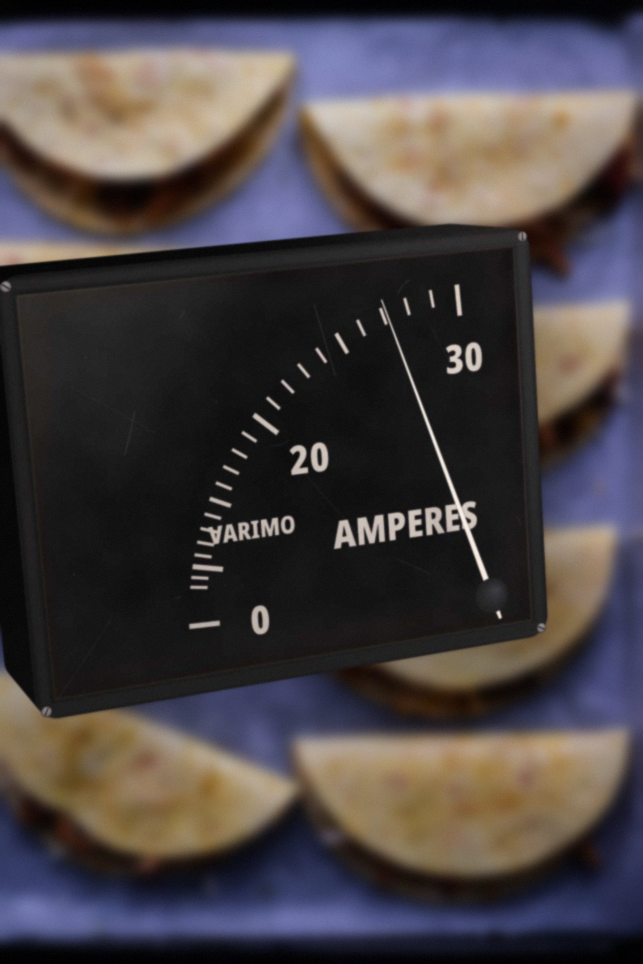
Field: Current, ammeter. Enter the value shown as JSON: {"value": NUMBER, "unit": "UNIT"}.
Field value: {"value": 27, "unit": "A"}
